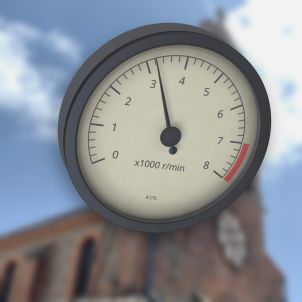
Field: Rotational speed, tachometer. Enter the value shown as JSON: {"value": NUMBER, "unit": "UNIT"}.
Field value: {"value": 3200, "unit": "rpm"}
